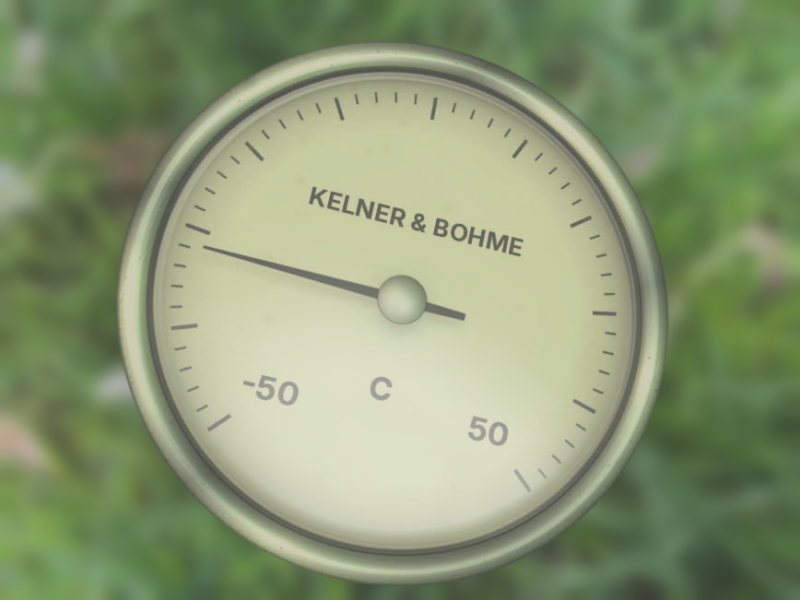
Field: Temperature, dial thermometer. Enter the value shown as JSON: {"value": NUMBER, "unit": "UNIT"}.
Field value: {"value": -32, "unit": "°C"}
